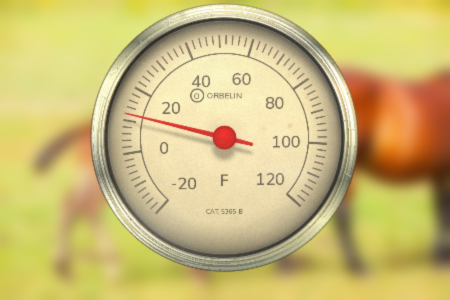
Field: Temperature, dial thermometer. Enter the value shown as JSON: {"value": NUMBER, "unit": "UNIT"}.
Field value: {"value": 12, "unit": "°F"}
